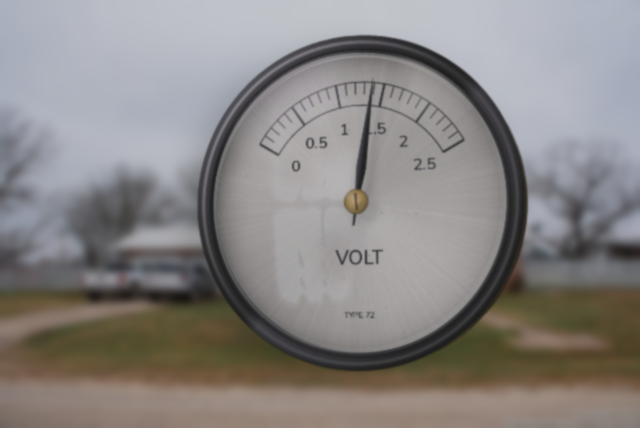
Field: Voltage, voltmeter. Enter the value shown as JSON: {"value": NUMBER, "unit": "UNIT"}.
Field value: {"value": 1.4, "unit": "V"}
